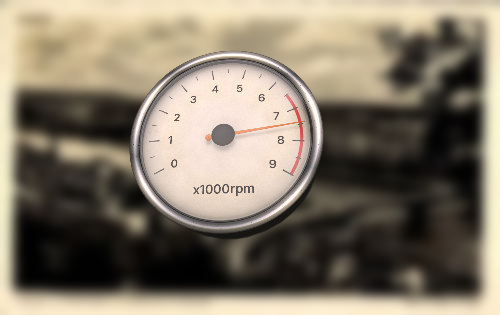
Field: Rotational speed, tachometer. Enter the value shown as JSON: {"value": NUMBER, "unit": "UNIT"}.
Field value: {"value": 7500, "unit": "rpm"}
